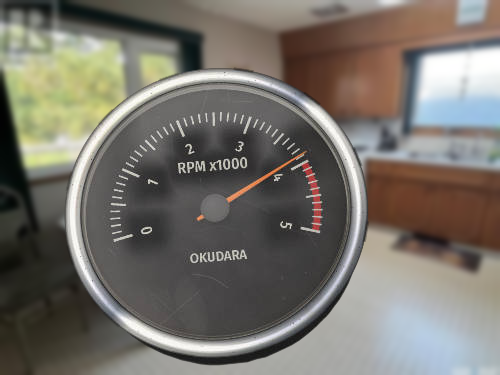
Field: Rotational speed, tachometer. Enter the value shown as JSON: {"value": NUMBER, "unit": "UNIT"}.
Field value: {"value": 3900, "unit": "rpm"}
